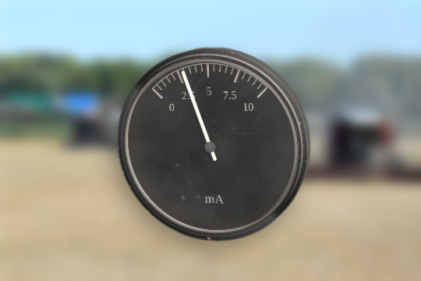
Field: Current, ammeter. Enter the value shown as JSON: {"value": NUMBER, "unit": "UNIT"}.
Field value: {"value": 3, "unit": "mA"}
